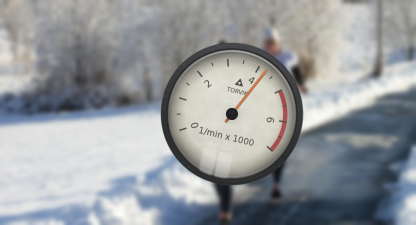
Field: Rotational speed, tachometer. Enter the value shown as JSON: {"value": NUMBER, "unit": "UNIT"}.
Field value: {"value": 4250, "unit": "rpm"}
